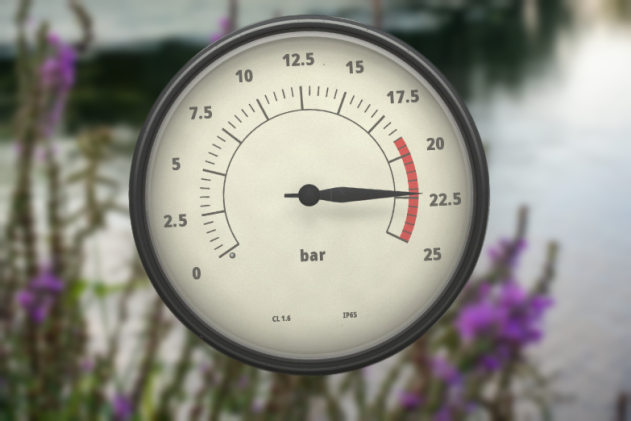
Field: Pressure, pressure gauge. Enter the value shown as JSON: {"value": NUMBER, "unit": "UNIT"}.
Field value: {"value": 22.25, "unit": "bar"}
